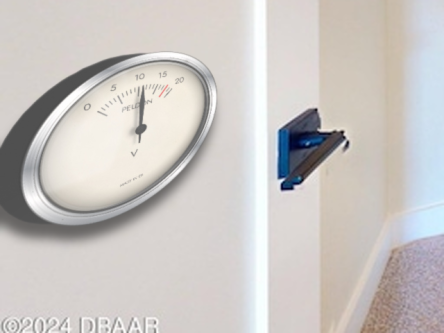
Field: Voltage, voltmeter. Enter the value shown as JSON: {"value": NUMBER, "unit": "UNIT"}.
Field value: {"value": 10, "unit": "V"}
